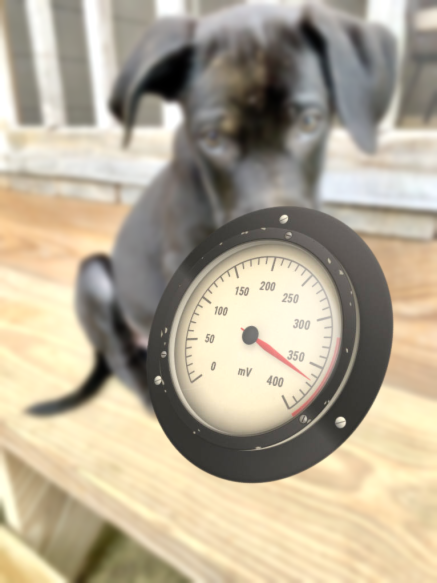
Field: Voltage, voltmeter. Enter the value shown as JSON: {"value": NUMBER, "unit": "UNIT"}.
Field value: {"value": 365, "unit": "mV"}
